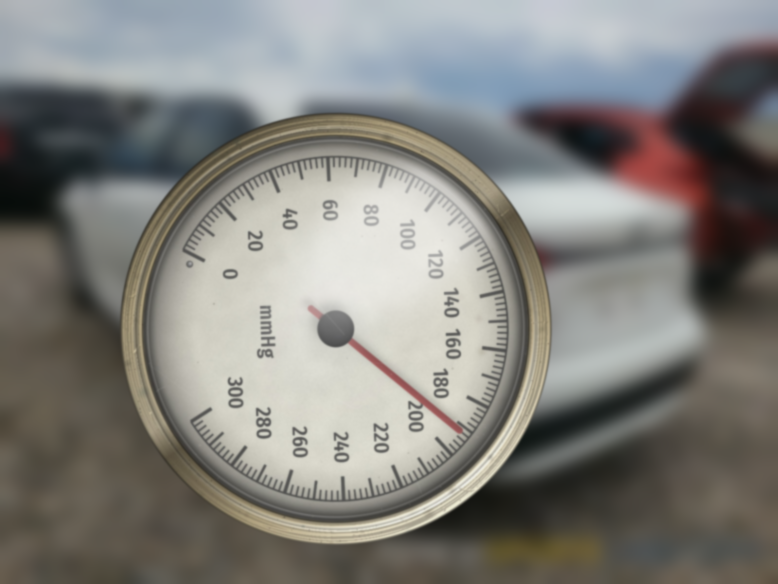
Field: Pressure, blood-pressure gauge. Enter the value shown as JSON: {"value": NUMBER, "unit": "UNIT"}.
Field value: {"value": 192, "unit": "mmHg"}
